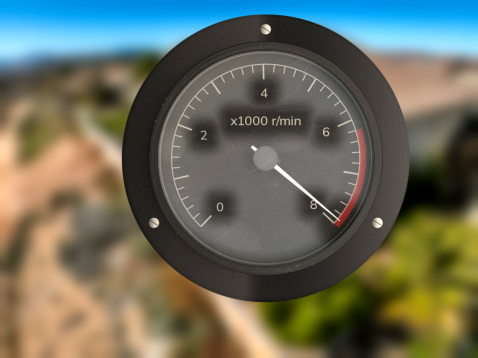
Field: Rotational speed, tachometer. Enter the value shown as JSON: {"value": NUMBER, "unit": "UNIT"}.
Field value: {"value": 7900, "unit": "rpm"}
